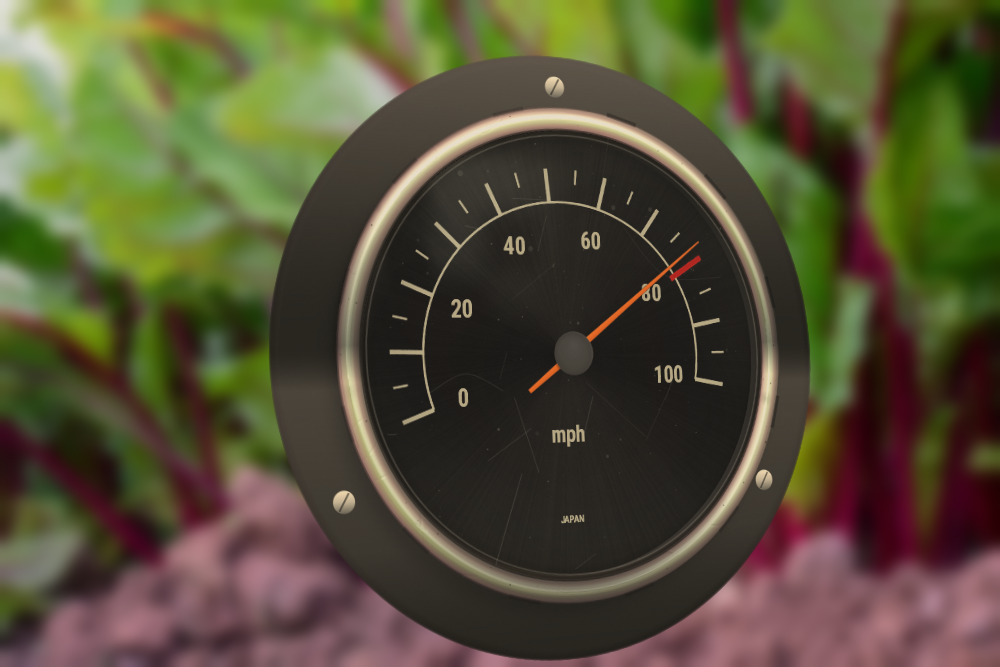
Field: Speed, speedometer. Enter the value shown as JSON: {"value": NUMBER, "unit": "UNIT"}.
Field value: {"value": 77.5, "unit": "mph"}
